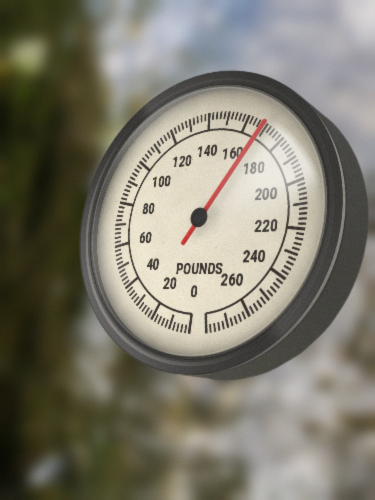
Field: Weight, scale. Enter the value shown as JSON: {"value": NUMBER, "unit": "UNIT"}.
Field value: {"value": 170, "unit": "lb"}
